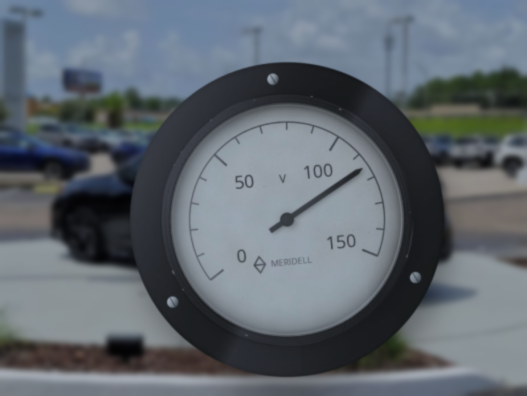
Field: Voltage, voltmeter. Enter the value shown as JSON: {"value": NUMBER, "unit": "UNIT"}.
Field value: {"value": 115, "unit": "V"}
